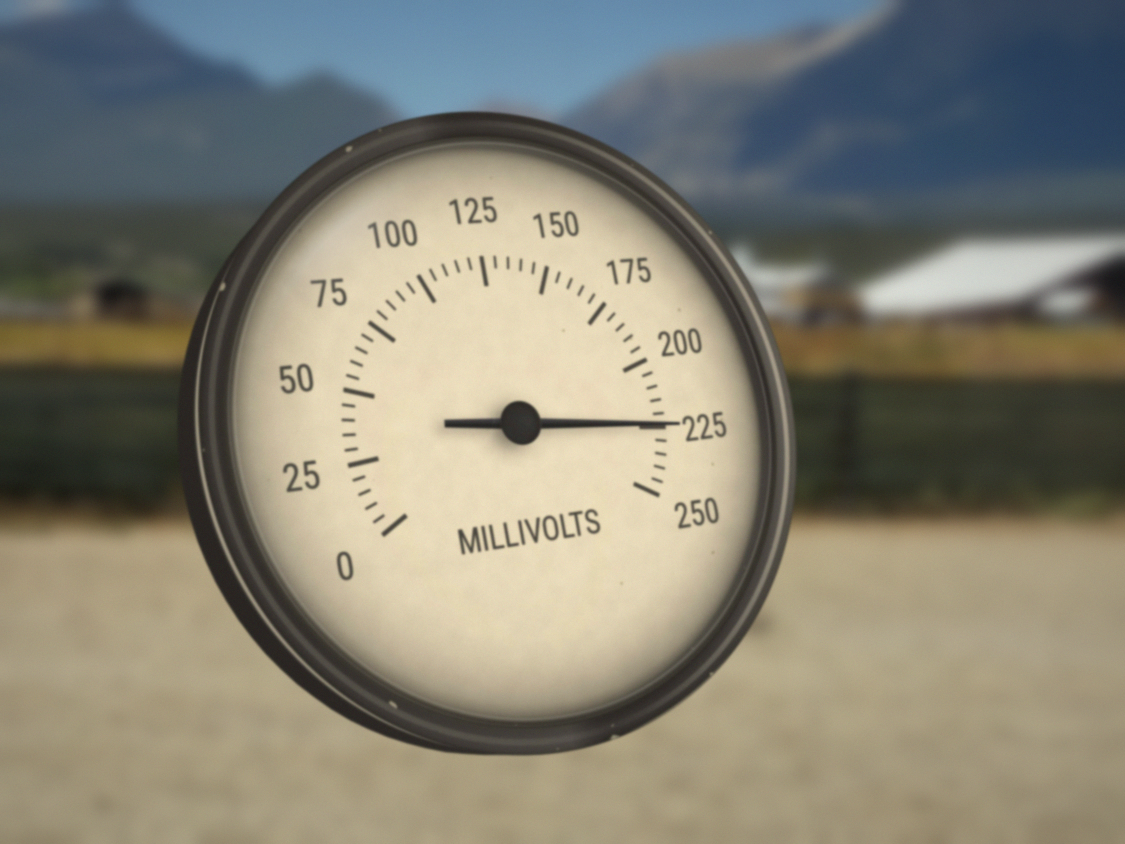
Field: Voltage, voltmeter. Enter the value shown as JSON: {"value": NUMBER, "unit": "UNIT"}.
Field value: {"value": 225, "unit": "mV"}
